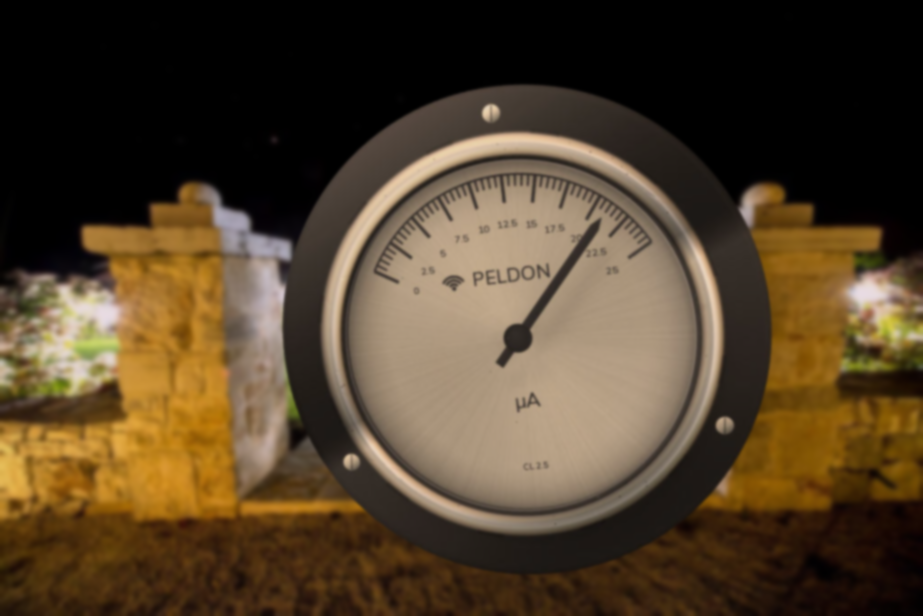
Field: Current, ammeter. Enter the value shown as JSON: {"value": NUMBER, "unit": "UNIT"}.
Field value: {"value": 21, "unit": "µA"}
